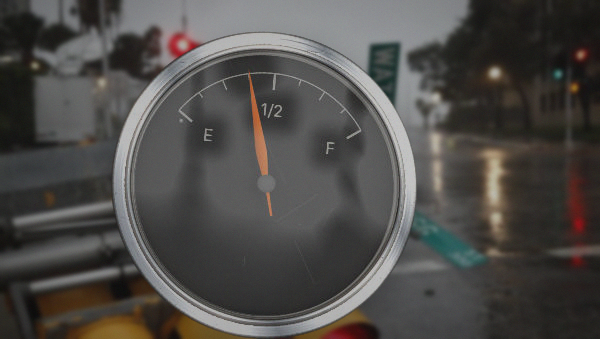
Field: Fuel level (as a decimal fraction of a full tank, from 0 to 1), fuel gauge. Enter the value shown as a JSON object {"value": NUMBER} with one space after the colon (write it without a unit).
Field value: {"value": 0.375}
